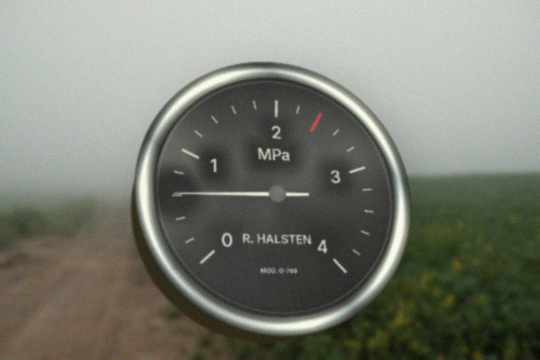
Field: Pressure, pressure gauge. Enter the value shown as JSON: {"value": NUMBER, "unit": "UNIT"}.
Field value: {"value": 0.6, "unit": "MPa"}
